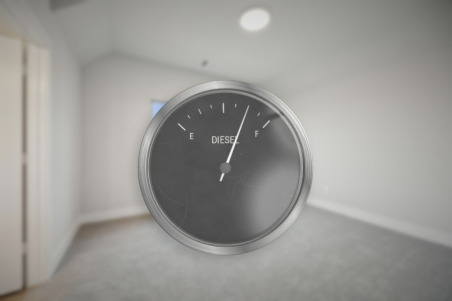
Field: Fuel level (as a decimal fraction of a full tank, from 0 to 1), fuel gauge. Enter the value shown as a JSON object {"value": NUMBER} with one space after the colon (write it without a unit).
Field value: {"value": 0.75}
